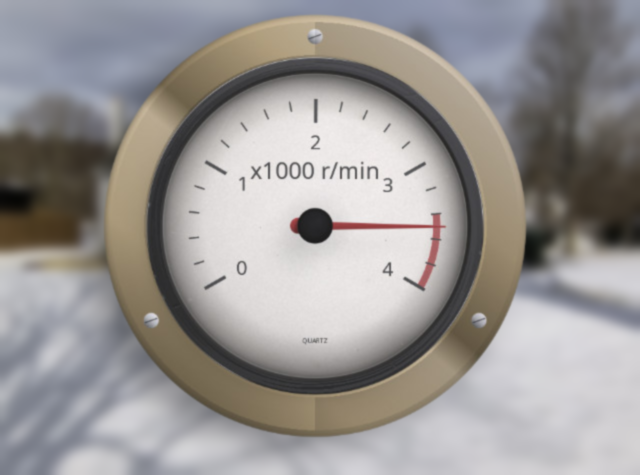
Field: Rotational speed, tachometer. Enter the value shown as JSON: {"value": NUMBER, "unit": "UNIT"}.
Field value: {"value": 3500, "unit": "rpm"}
